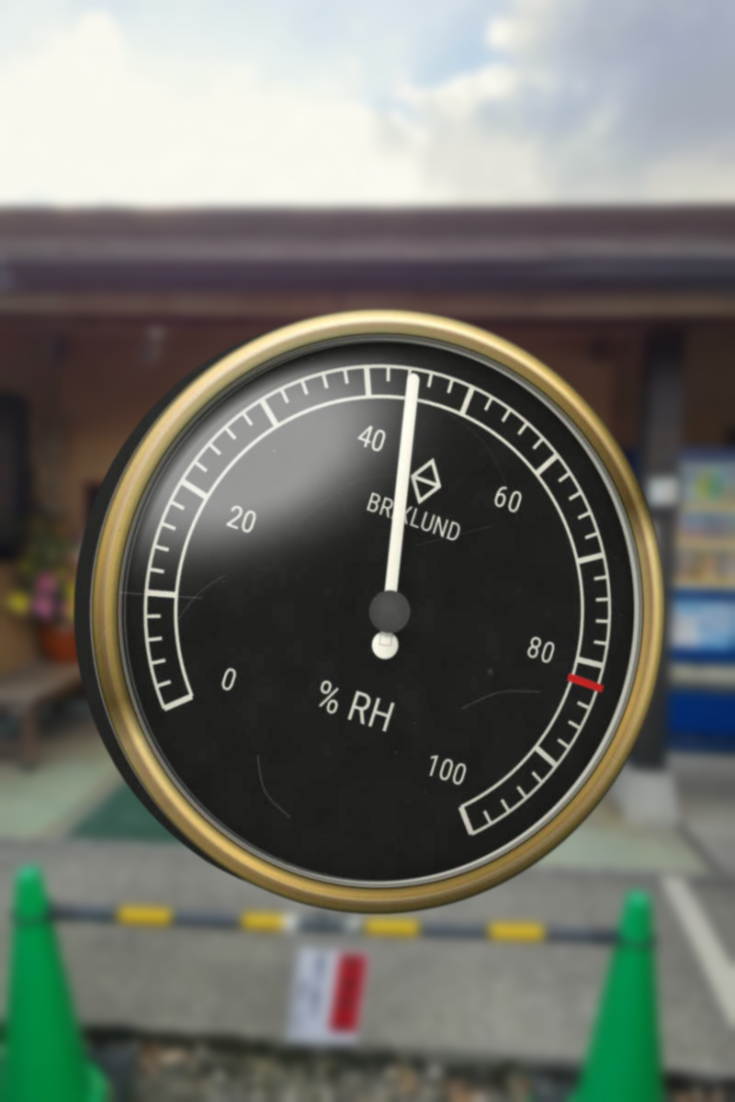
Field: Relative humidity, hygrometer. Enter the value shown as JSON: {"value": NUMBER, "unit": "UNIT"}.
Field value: {"value": 44, "unit": "%"}
